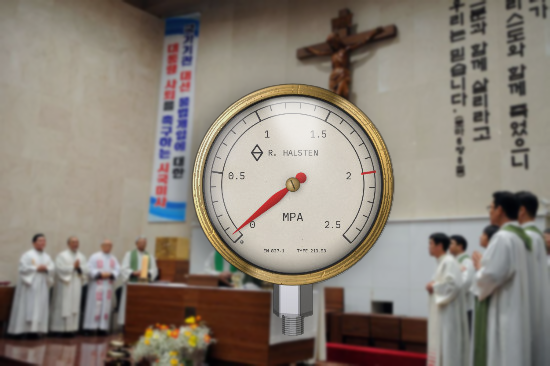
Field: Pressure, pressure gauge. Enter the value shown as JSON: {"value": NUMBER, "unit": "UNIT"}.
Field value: {"value": 0.05, "unit": "MPa"}
